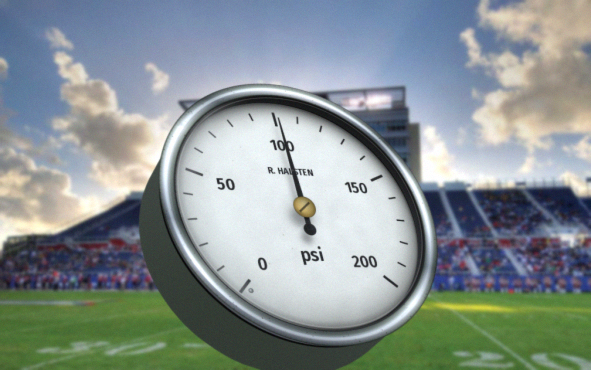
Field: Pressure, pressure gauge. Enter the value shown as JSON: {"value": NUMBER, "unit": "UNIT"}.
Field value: {"value": 100, "unit": "psi"}
